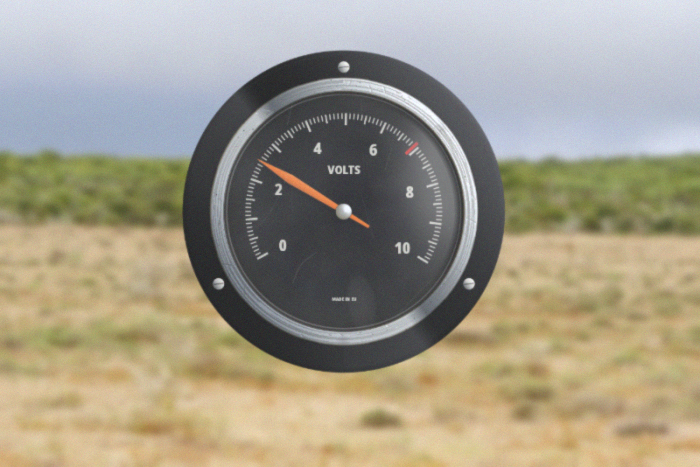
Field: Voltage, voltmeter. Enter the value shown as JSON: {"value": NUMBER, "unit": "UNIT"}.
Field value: {"value": 2.5, "unit": "V"}
